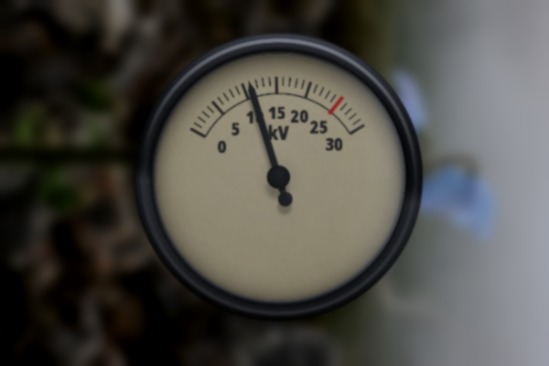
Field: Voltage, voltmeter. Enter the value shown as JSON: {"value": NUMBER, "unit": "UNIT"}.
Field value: {"value": 11, "unit": "kV"}
